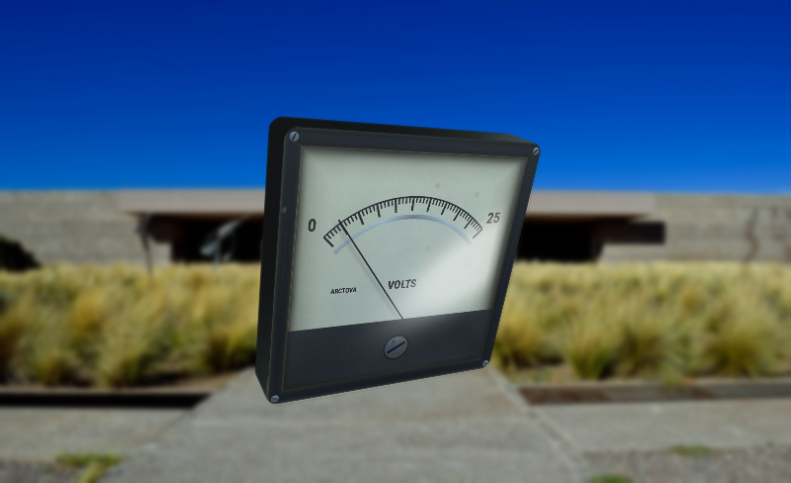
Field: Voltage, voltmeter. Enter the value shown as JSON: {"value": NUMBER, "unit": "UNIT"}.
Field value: {"value": 2.5, "unit": "V"}
